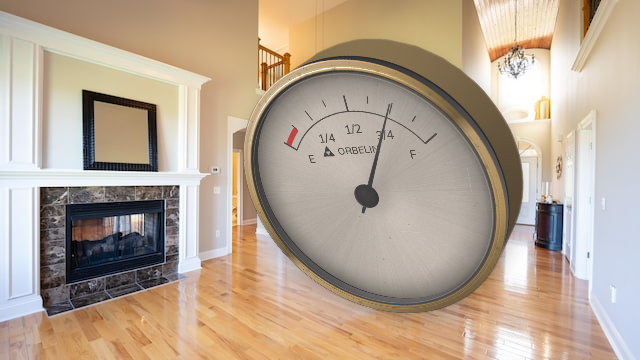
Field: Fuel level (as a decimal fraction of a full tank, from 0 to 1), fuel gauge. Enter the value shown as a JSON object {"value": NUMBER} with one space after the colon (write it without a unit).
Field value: {"value": 0.75}
